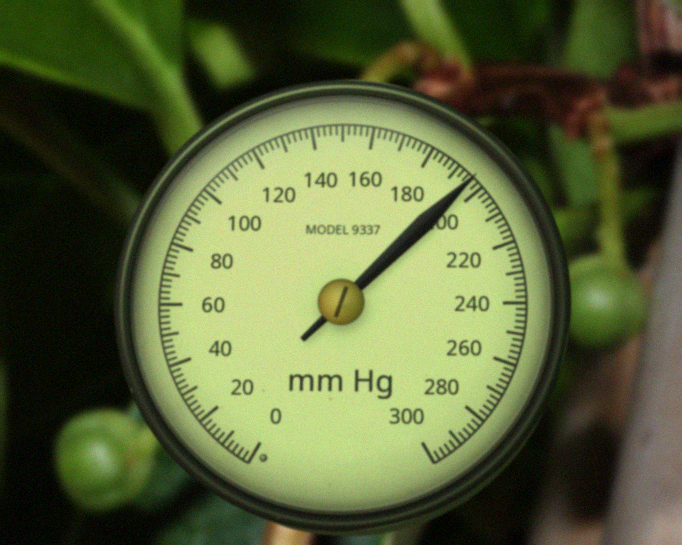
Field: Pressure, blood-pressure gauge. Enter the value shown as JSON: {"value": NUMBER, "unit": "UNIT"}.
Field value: {"value": 196, "unit": "mmHg"}
